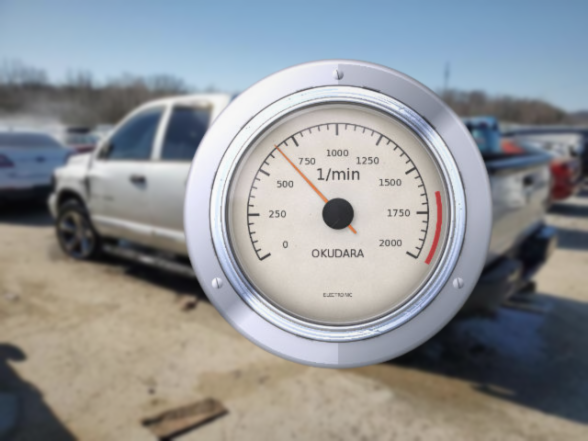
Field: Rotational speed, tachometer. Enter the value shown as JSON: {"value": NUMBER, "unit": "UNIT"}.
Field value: {"value": 650, "unit": "rpm"}
